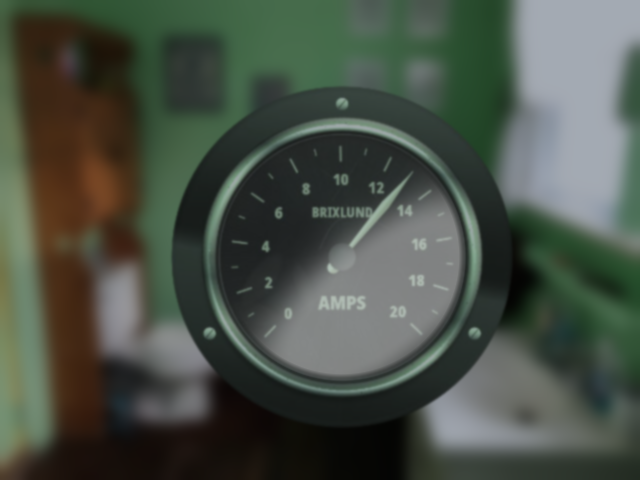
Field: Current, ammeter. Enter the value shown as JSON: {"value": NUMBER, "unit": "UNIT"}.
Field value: {"value": 13, "unit": "A"}
